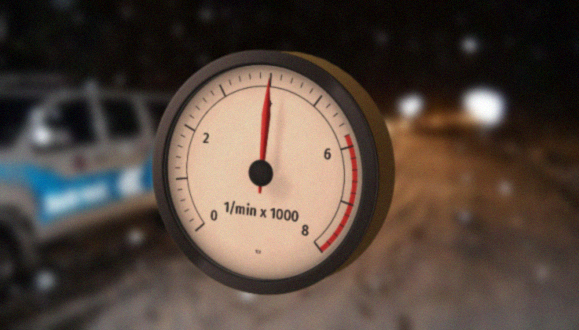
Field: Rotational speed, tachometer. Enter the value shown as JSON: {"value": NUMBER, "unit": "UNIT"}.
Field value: {"value": 4000, "unit": "rpm"}
